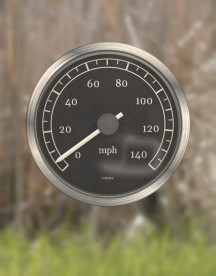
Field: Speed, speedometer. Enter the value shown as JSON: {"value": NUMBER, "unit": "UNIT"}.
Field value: {"value": 5, "unit": "mph"}
